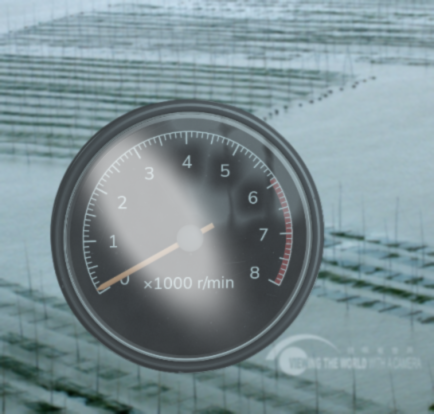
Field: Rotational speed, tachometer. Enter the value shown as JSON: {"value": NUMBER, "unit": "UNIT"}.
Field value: {"value": 100, "unit": "rpm"}
